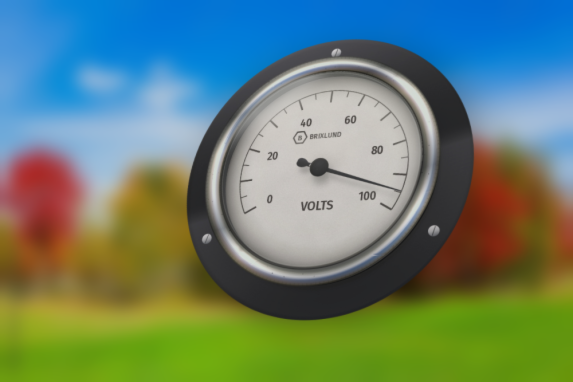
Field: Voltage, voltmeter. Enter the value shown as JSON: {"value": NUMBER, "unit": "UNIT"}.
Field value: {"value": 95, "unit": "V"}
